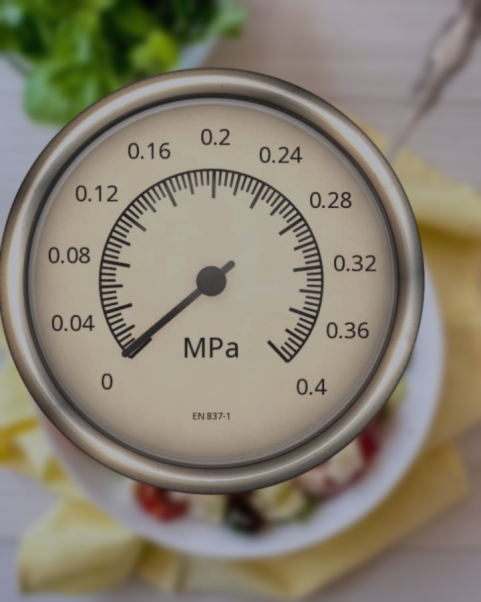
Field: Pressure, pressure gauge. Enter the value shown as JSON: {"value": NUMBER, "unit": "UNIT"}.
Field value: {"value": 0.005, "unit": "MPa"}
